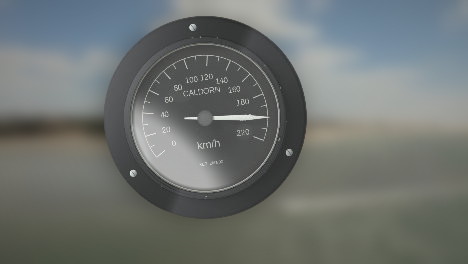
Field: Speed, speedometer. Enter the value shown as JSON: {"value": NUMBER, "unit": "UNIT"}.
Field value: {"value": 200, "unit": "km/h"}
